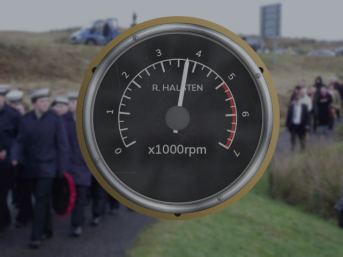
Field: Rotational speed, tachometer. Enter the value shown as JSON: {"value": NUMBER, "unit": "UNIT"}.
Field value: {"value": 3750, "unit": "rpm"}
